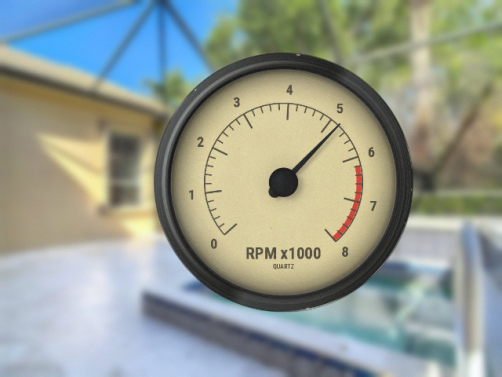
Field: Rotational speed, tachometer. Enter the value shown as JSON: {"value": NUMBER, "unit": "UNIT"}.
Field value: {"value": 5200, "unit": "rpm"}
